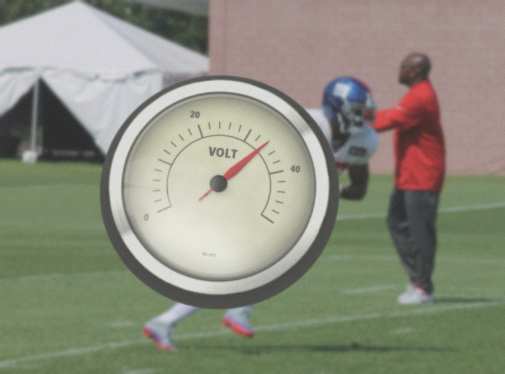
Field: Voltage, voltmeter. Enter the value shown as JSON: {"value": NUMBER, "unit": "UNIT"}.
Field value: {"value": 34, "unit": "V"}
